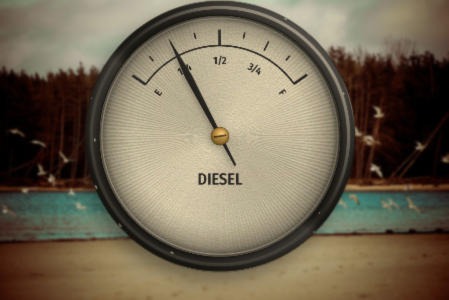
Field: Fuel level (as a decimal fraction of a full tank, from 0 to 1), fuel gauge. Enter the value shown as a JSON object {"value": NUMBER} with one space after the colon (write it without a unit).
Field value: {"value": 0.25}
